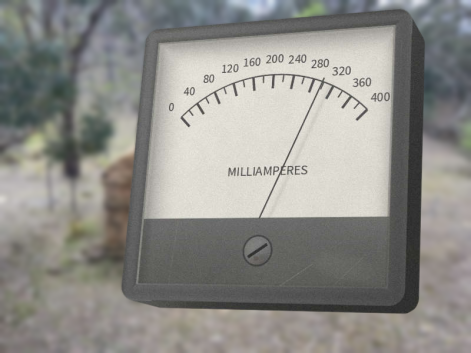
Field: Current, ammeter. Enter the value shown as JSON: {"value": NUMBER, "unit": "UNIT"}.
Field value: {"value": 300, "unit": "mA"}
